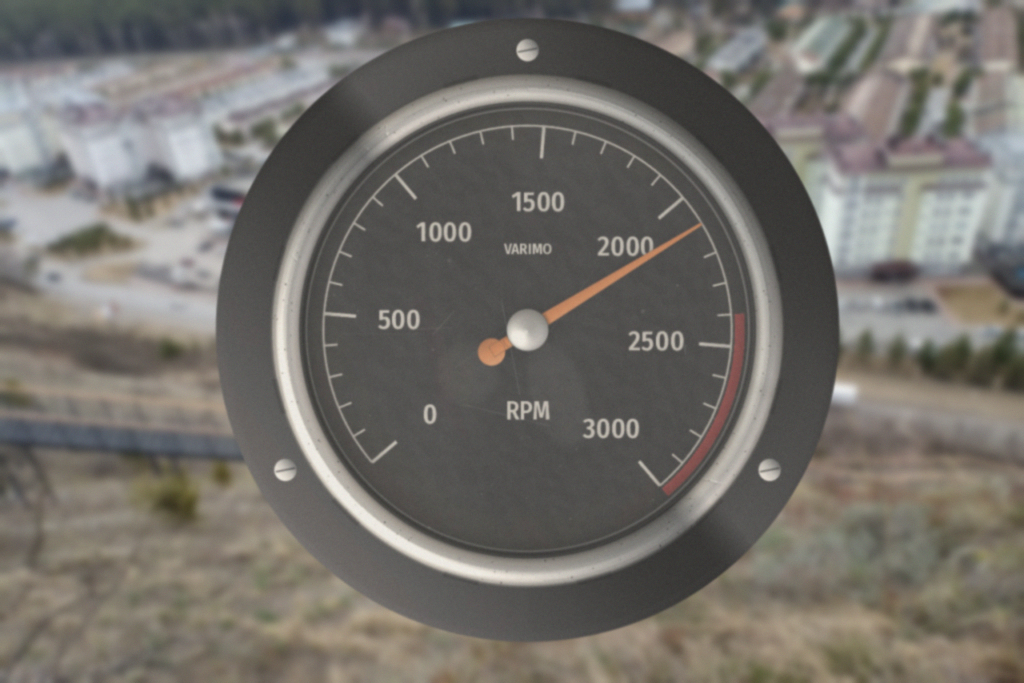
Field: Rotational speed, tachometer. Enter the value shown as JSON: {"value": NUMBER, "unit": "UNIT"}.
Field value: {"value": 2100, "unit": "rpm"}
